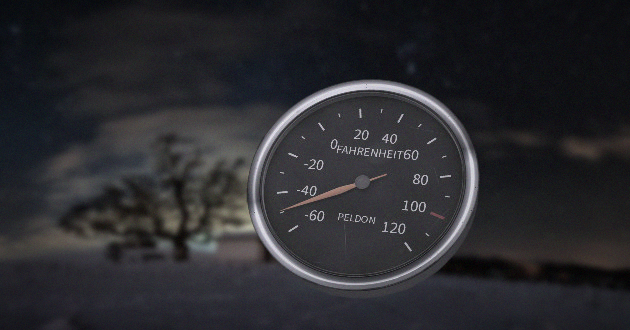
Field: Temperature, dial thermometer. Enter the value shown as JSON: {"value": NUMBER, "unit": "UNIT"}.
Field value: {"value": -50, "unit": "°F"}
